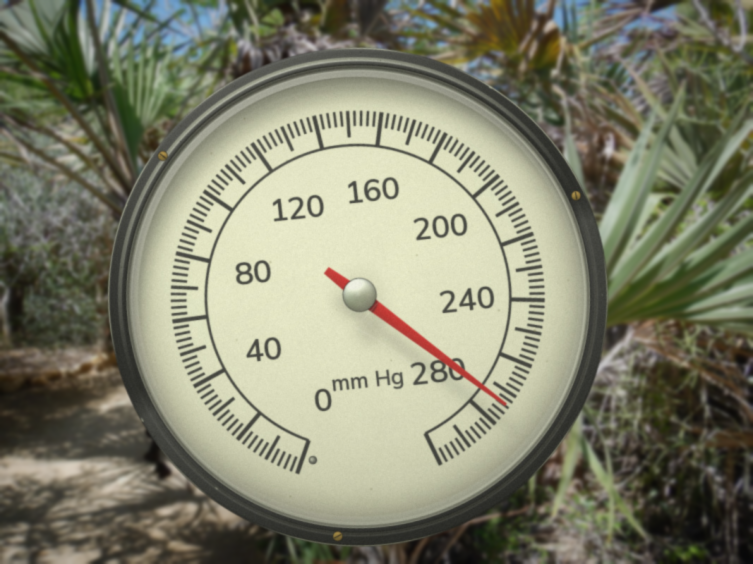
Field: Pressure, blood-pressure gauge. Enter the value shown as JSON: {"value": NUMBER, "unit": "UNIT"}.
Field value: {"value": 274, "unit": "mmHg"}
